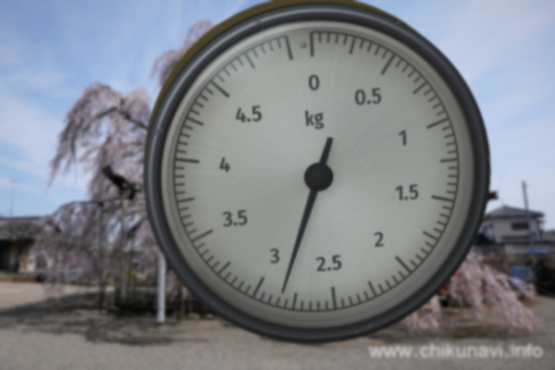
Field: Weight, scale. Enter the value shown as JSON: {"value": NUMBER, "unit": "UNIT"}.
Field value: {"value": 2.85, "unit": "kg"}
